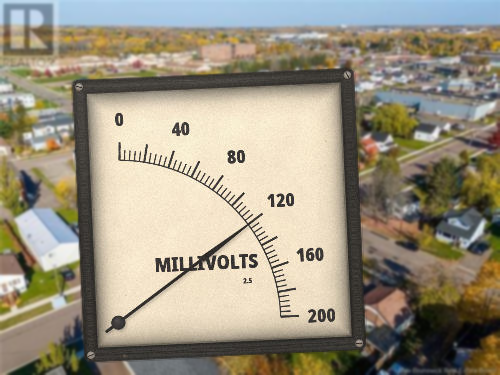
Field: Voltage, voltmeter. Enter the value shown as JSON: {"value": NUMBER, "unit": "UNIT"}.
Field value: {"value": 120, "unit": "mV"}
